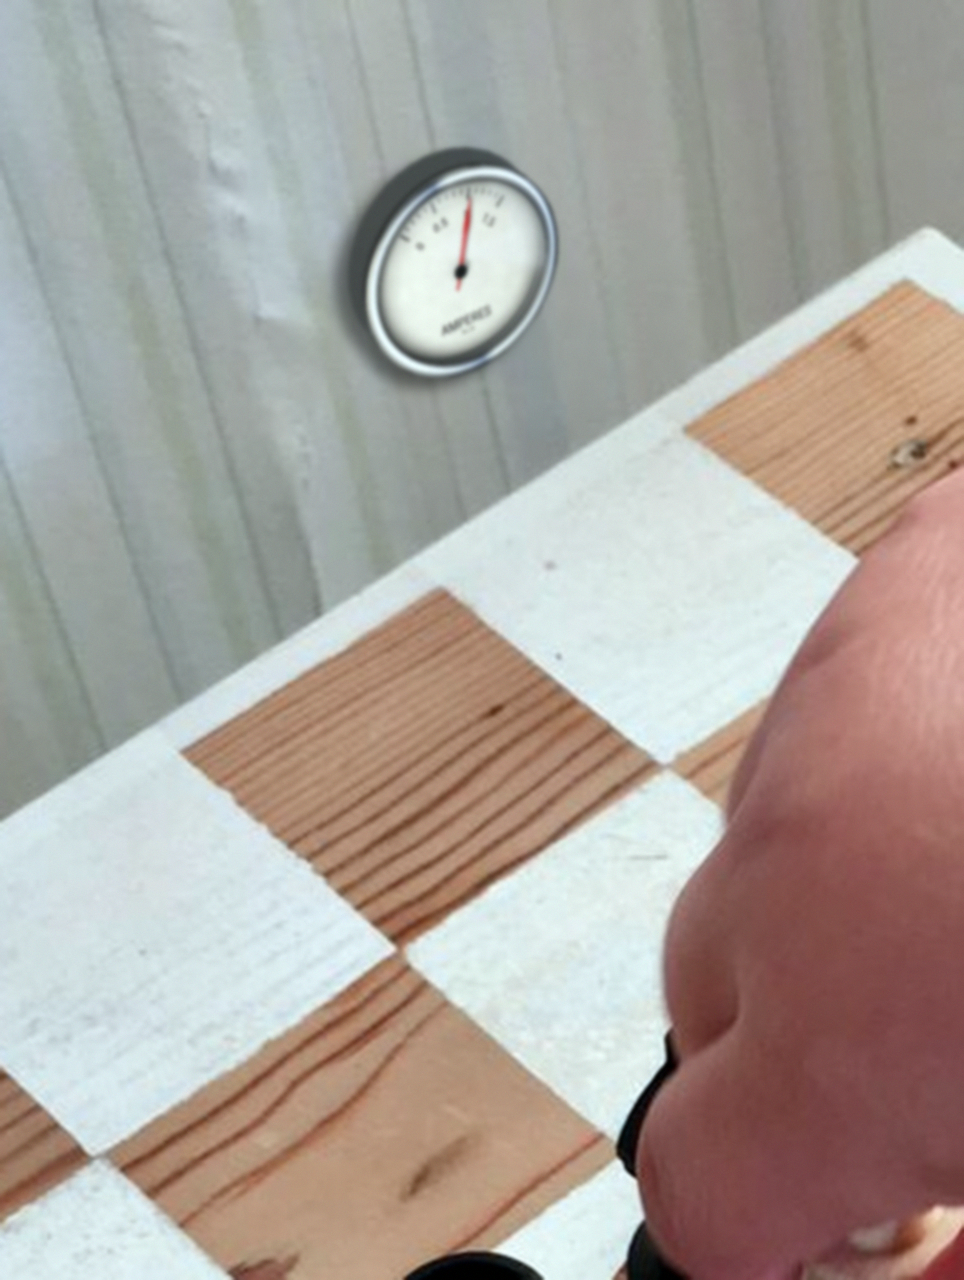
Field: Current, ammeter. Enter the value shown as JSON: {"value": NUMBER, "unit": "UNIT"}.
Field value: {"value": 1, "unit": "A"}
